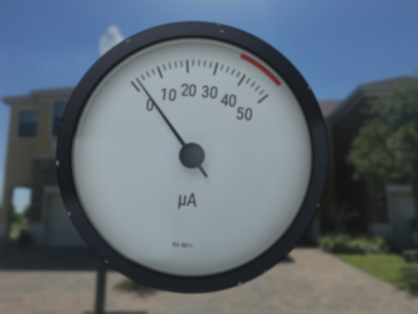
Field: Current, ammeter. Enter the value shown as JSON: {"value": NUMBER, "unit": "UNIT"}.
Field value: {"value": 2, "unit": "µA"}
